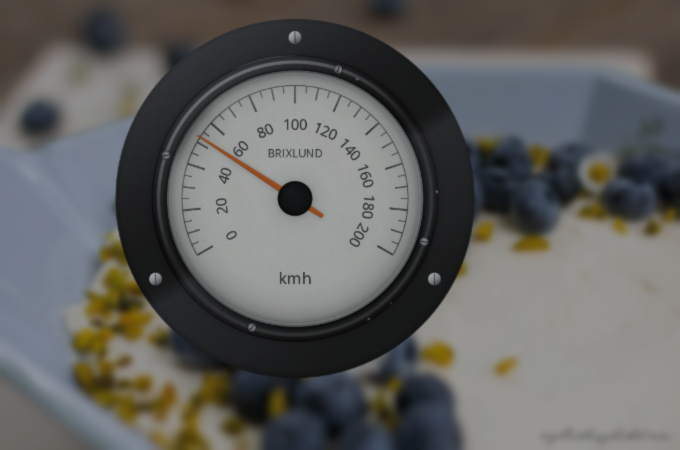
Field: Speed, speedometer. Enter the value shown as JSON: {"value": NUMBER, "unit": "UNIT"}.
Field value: {"value": 52.5, "unit": "km/h"}
